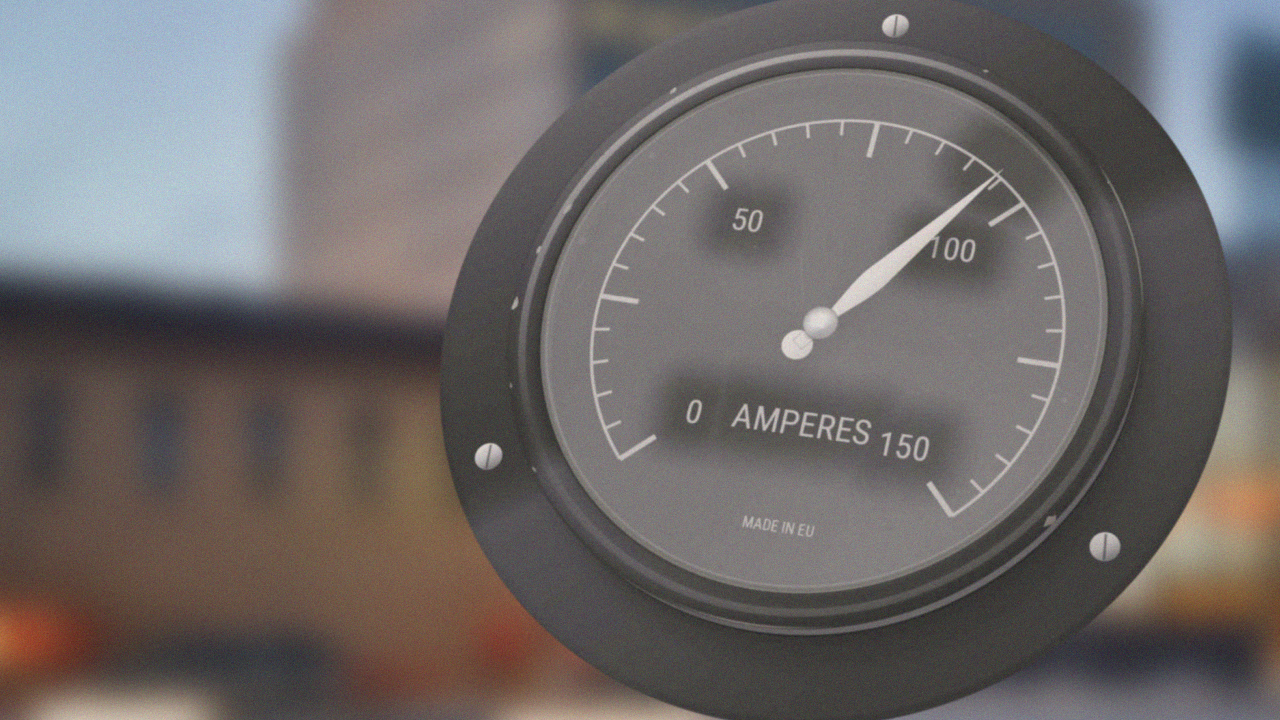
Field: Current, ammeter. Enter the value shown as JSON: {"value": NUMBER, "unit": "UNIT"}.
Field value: {"value": 95, "unit": "A"}
